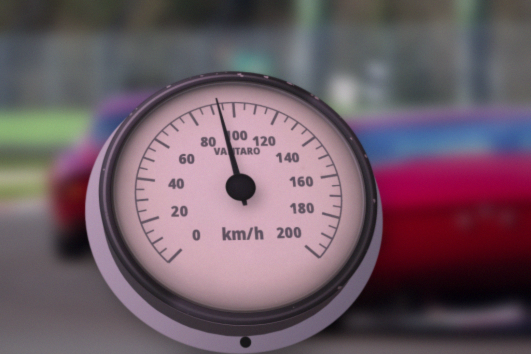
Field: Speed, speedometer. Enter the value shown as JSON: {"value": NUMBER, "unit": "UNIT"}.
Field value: {"value": 92.5, "unit": "km/h"}
